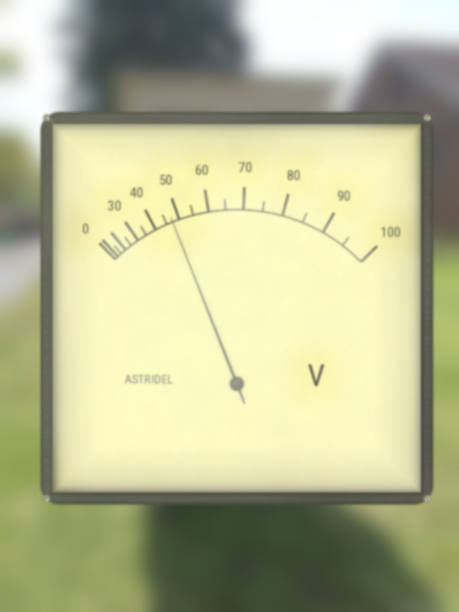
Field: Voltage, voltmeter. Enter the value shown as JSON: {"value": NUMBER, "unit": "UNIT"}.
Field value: {"value": 47.5, "unit": "V"}
